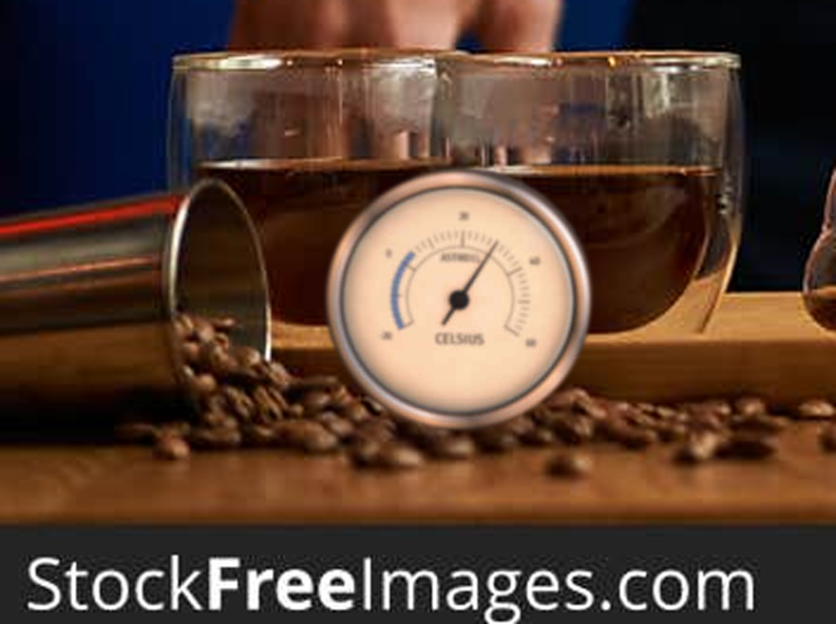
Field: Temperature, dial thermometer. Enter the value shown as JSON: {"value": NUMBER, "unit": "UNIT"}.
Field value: {"value": 30, "unit": "°C"}
